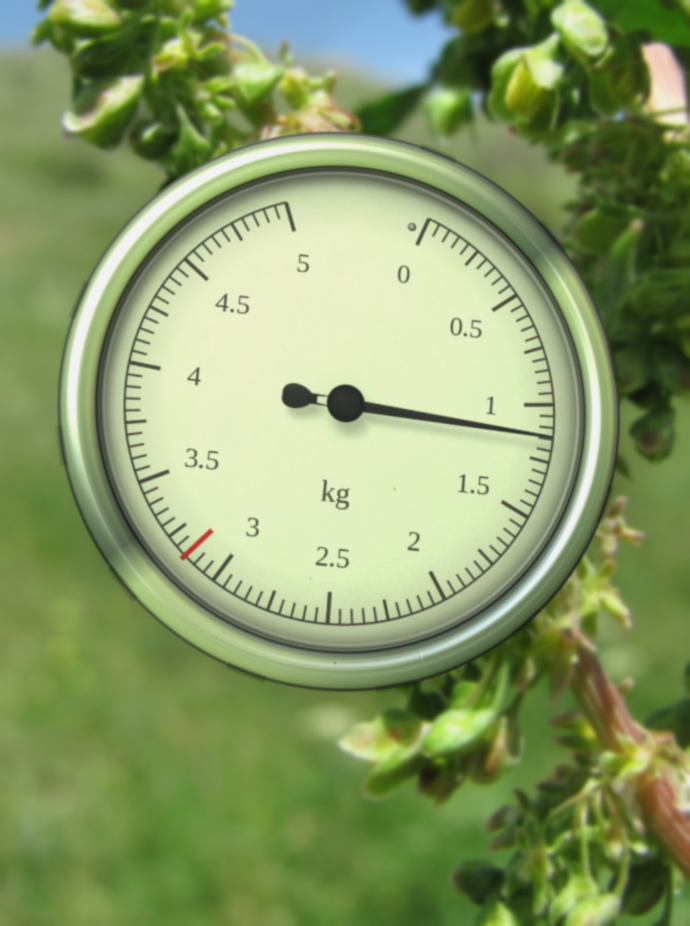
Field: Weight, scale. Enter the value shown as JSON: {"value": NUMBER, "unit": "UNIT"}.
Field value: {"value": 1.15, "unit": "kg"}
